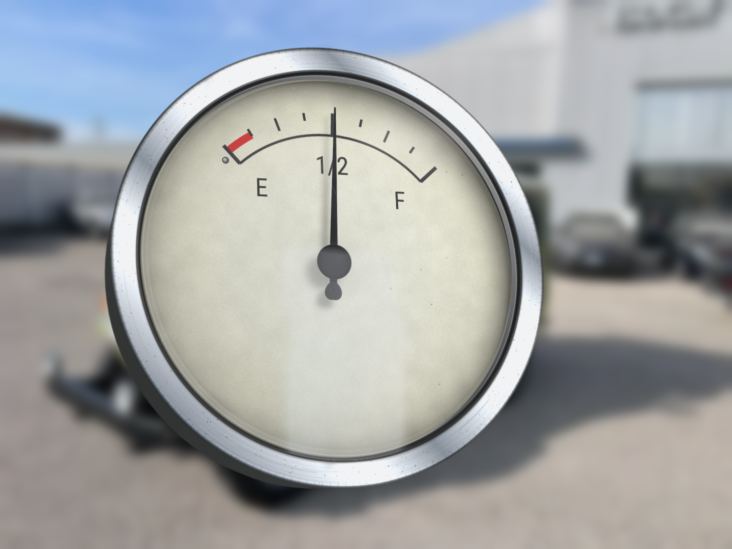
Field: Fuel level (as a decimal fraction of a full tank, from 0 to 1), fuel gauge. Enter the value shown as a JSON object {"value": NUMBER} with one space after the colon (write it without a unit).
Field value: {"value": 0.5}
